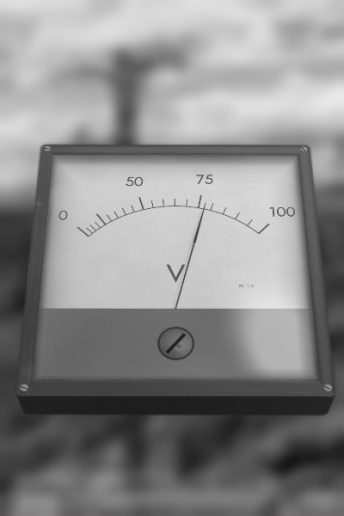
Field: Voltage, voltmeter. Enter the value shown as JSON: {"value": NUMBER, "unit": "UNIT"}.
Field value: {"value": 77.5, "unit": "V"}
